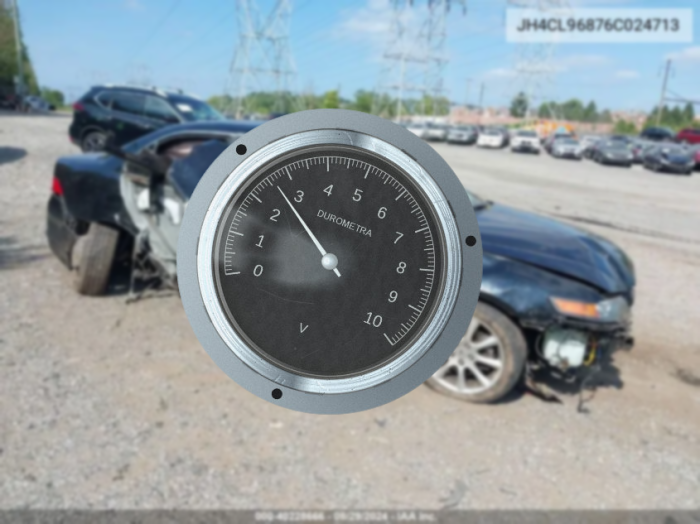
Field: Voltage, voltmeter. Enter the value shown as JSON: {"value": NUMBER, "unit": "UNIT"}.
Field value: {"value": 2.6, "unit": "V"}
